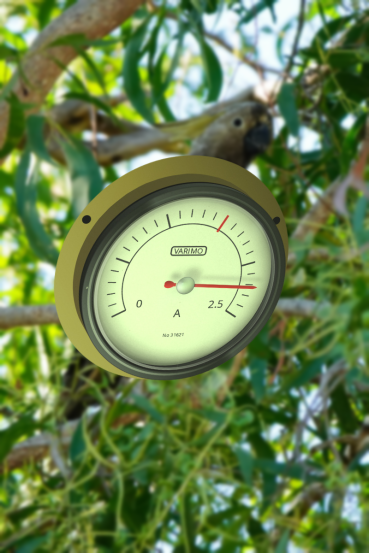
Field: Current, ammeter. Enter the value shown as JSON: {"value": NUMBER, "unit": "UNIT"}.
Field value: {"value": 2.2, "unit": "A"}
